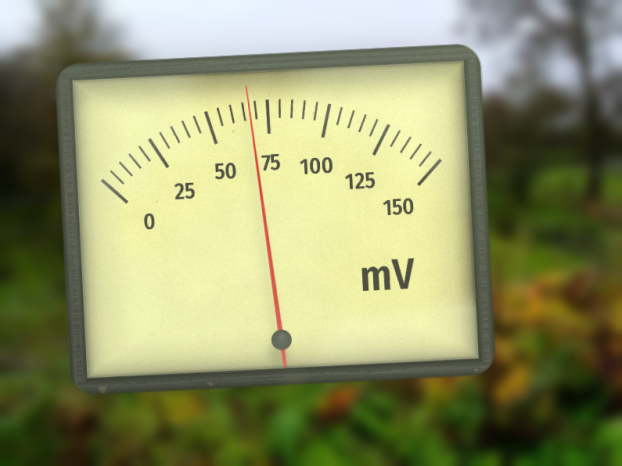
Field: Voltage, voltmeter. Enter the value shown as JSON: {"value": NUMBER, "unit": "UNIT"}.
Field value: {"value": 67.5, "unit": "mV"}
